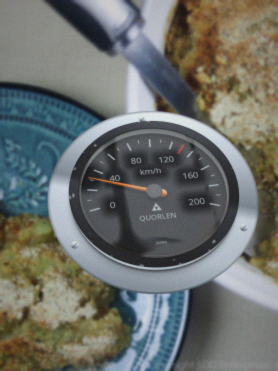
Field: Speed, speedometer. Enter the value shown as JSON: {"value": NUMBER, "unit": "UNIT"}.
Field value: {"value": 30, "unit": "km/h"}
